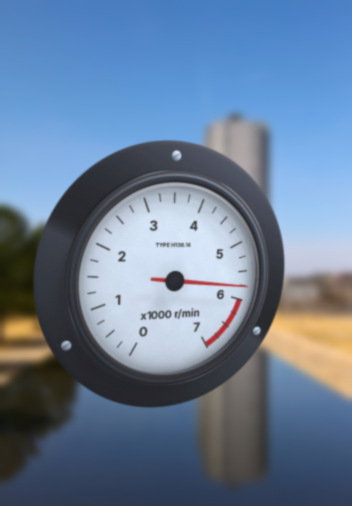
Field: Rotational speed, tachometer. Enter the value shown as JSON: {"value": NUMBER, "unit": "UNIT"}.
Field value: {"value": 5750, "unit": "rpm"}
